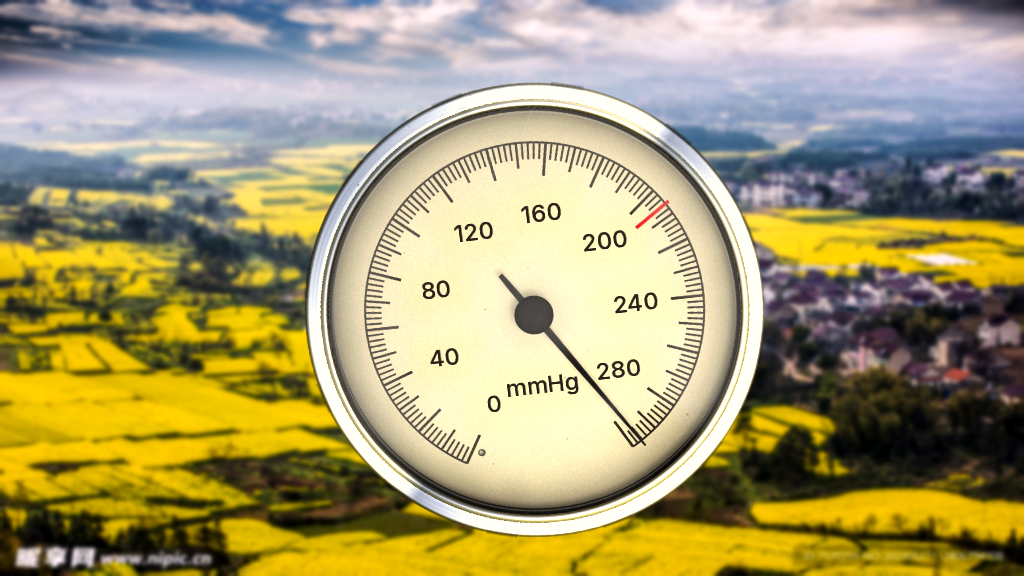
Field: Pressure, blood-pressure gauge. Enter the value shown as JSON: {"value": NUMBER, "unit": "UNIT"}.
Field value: {"value": 296, "unit": "mmHg"}
